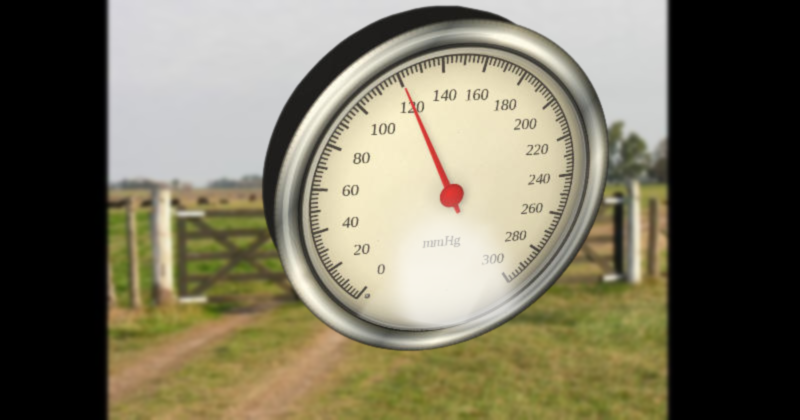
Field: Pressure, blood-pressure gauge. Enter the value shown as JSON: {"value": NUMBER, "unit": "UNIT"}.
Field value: {"value": 120, "unit": "mmHg"}
